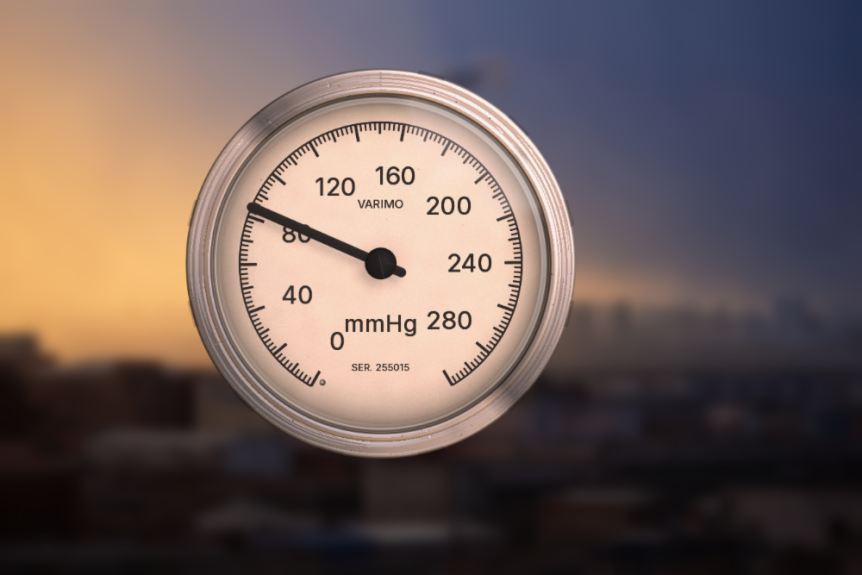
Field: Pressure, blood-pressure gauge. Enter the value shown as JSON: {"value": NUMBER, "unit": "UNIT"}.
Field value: {"value": 84, "unit": "mmHg"}
